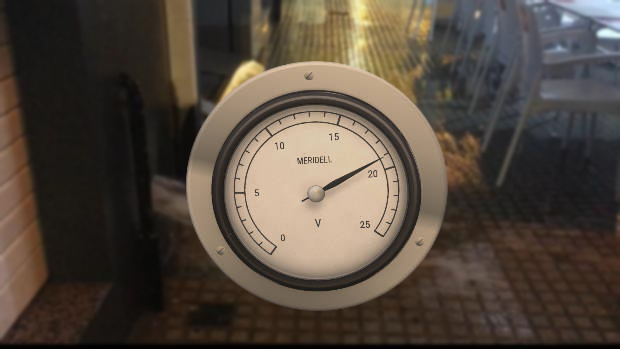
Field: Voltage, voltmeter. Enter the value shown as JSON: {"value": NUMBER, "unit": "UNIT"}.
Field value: {"value": 19, "unit": "V"}
